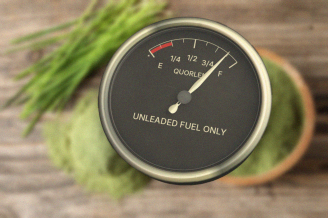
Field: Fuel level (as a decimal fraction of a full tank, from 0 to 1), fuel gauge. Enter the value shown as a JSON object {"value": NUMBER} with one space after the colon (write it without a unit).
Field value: {"value": 0.875}
